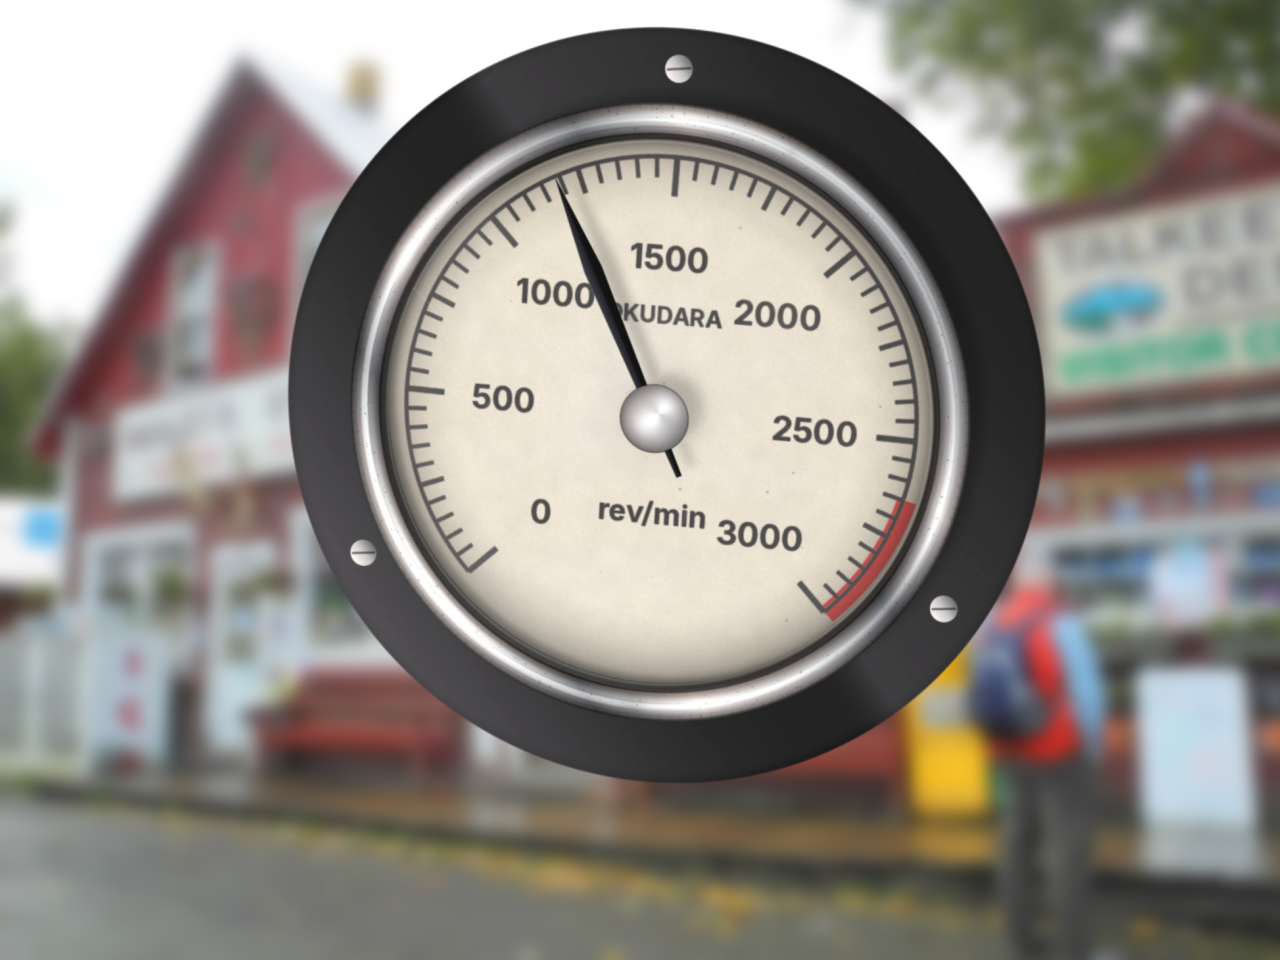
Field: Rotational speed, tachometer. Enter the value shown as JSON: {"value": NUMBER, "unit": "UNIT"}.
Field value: {"value": 1200, "unit": "rpm"}
